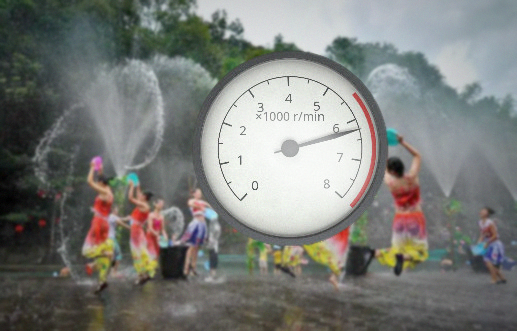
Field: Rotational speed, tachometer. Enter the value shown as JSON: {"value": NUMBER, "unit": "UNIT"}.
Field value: {"value": 6250, "unit": "rpm"}
